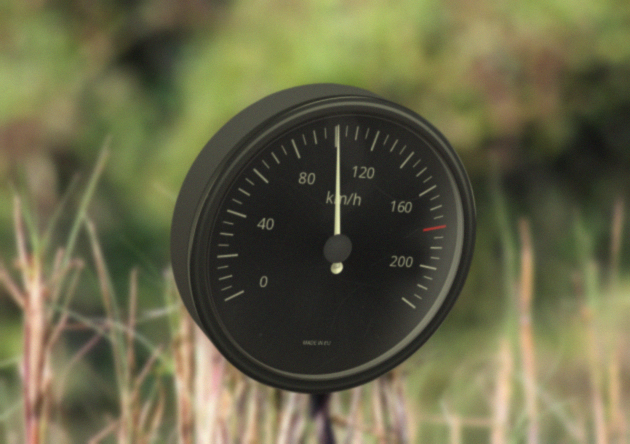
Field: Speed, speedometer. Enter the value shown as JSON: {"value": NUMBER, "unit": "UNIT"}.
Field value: {"value": 100, "unit": "km/h"}
